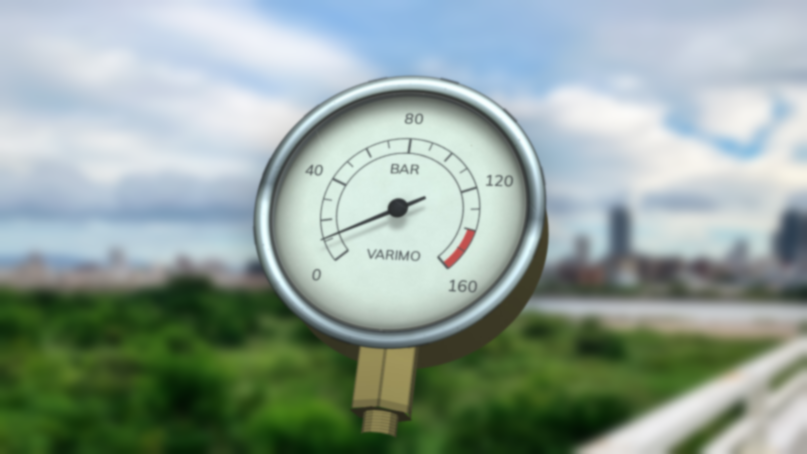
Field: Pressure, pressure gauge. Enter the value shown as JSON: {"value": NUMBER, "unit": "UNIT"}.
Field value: {"value": 10, "unit": "bar"}
